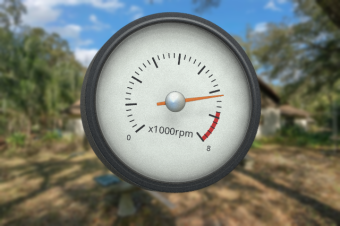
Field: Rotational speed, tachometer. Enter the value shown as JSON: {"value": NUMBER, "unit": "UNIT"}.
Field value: {"value": 6200, "unit": "rpm"}
